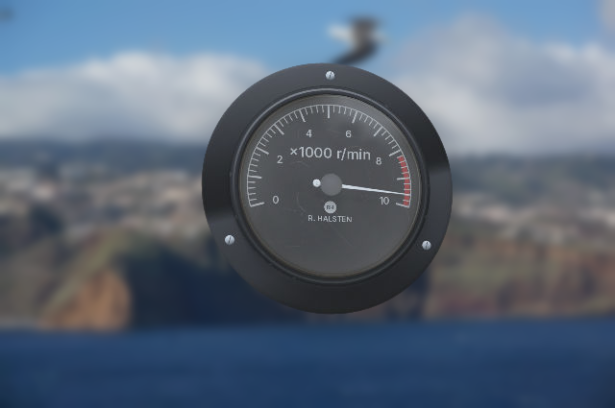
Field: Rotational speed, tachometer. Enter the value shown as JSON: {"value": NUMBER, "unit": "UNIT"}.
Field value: {"value": 9600, "unit": "rpm"}
